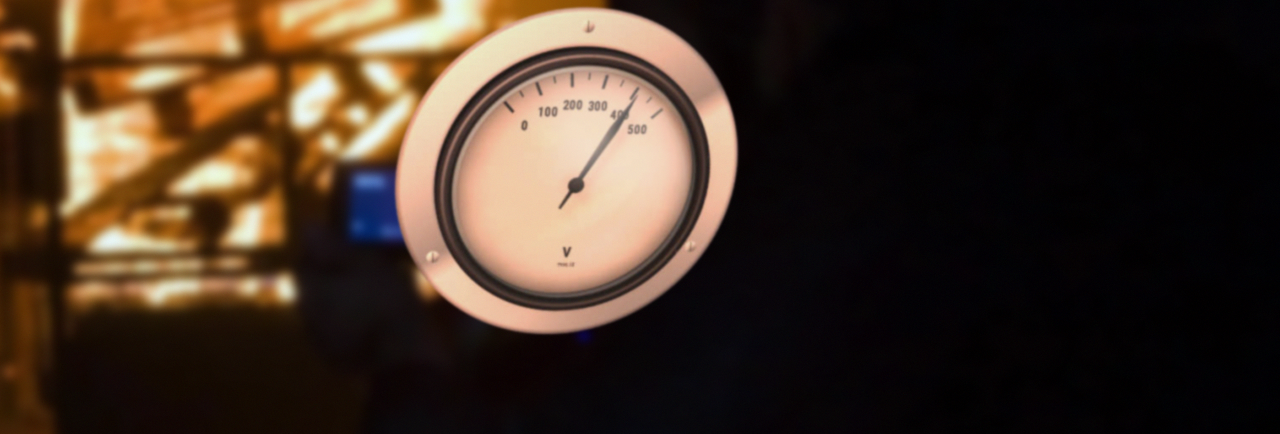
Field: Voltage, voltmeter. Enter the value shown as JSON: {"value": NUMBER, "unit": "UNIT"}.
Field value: {"value": 400, "unit": "V"}
